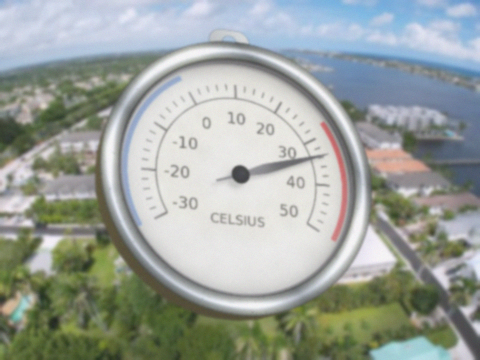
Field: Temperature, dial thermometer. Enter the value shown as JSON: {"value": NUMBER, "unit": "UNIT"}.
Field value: {"value": 34, "unit": "°C"}
